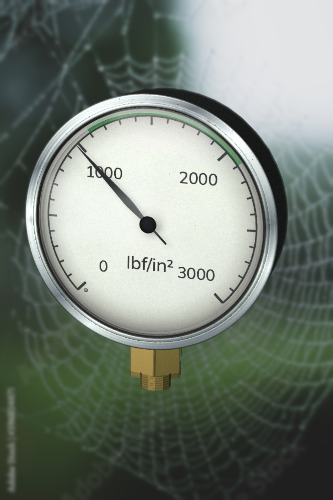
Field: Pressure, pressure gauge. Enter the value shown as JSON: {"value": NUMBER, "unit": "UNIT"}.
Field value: {"value": 1000, "unit": "psi"}
